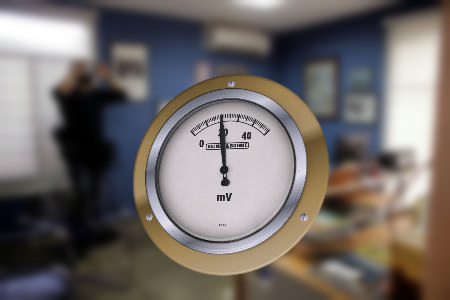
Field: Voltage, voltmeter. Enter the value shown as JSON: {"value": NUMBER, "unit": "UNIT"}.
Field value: {"value": 20, "unit": "mV"}
